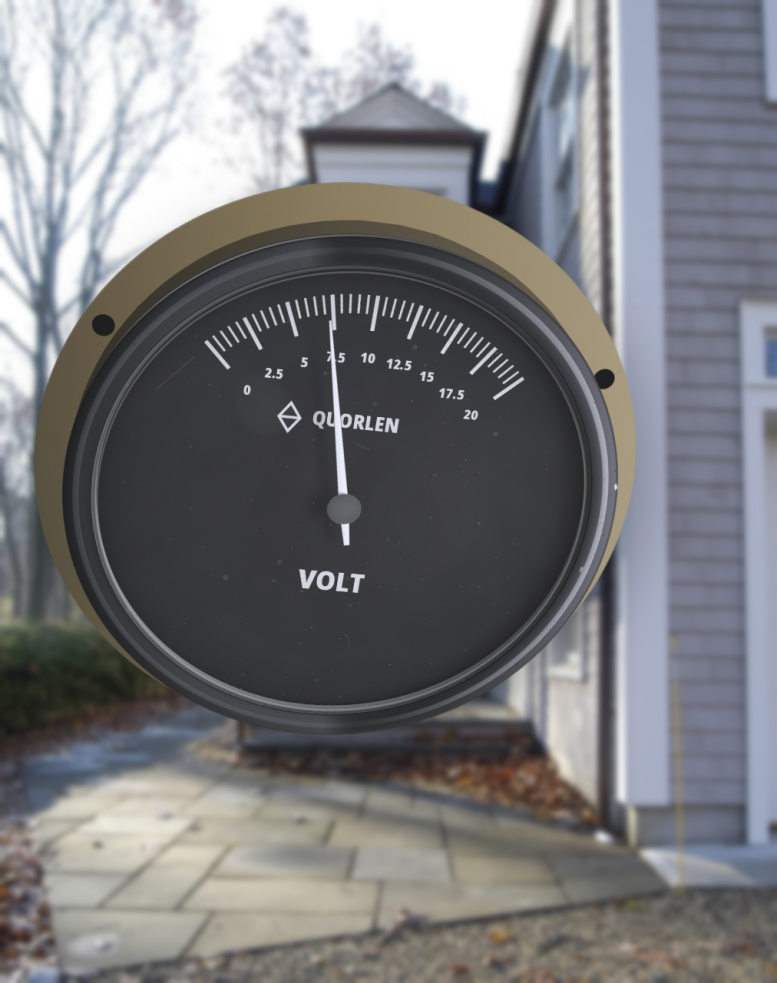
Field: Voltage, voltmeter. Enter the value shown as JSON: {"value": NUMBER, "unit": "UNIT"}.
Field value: {"value": 7.25, "unit": "V"}
